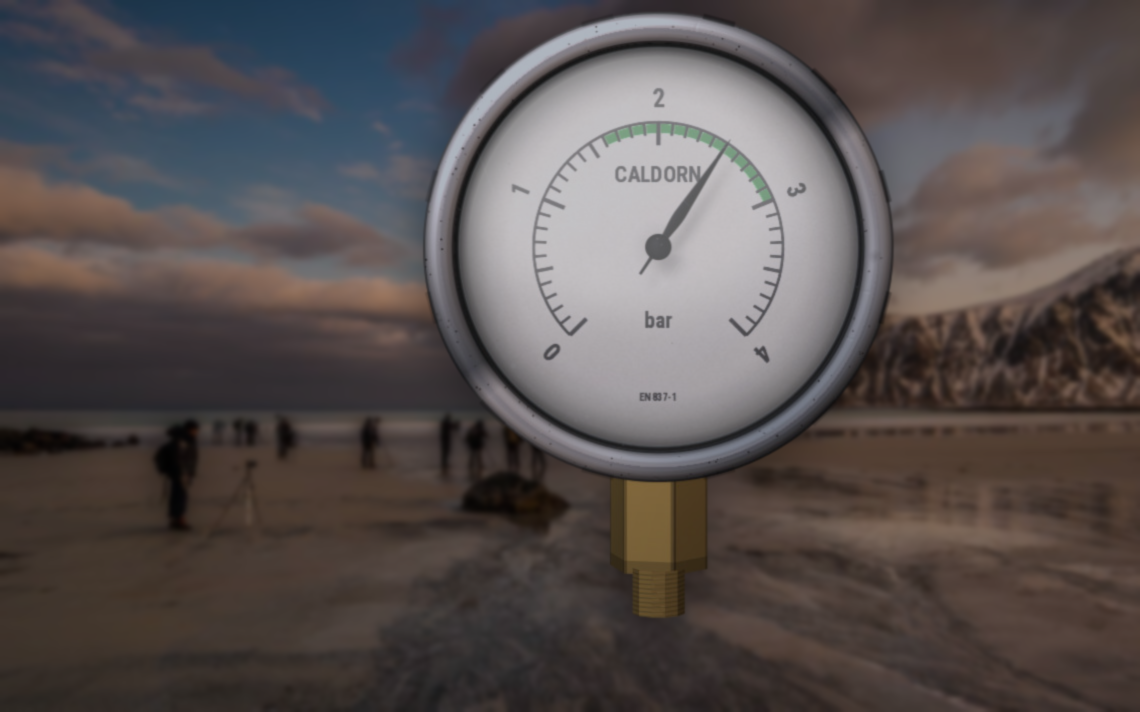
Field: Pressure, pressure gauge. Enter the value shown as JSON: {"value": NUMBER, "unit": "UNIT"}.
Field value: {"value": 2.5, "unit": "bar"}
